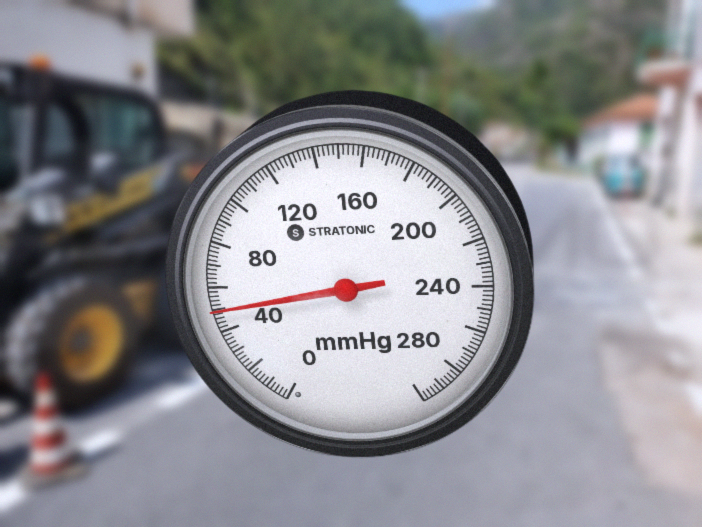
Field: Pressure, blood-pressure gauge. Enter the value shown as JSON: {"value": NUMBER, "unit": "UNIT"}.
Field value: {"value": 50, "unit": "mmHg"}
